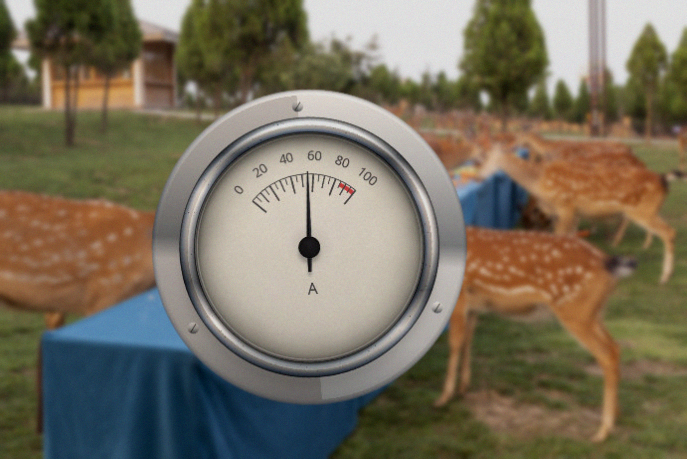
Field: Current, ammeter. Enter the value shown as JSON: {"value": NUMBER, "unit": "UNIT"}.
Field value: {"value": 55, "unit": "A"}
